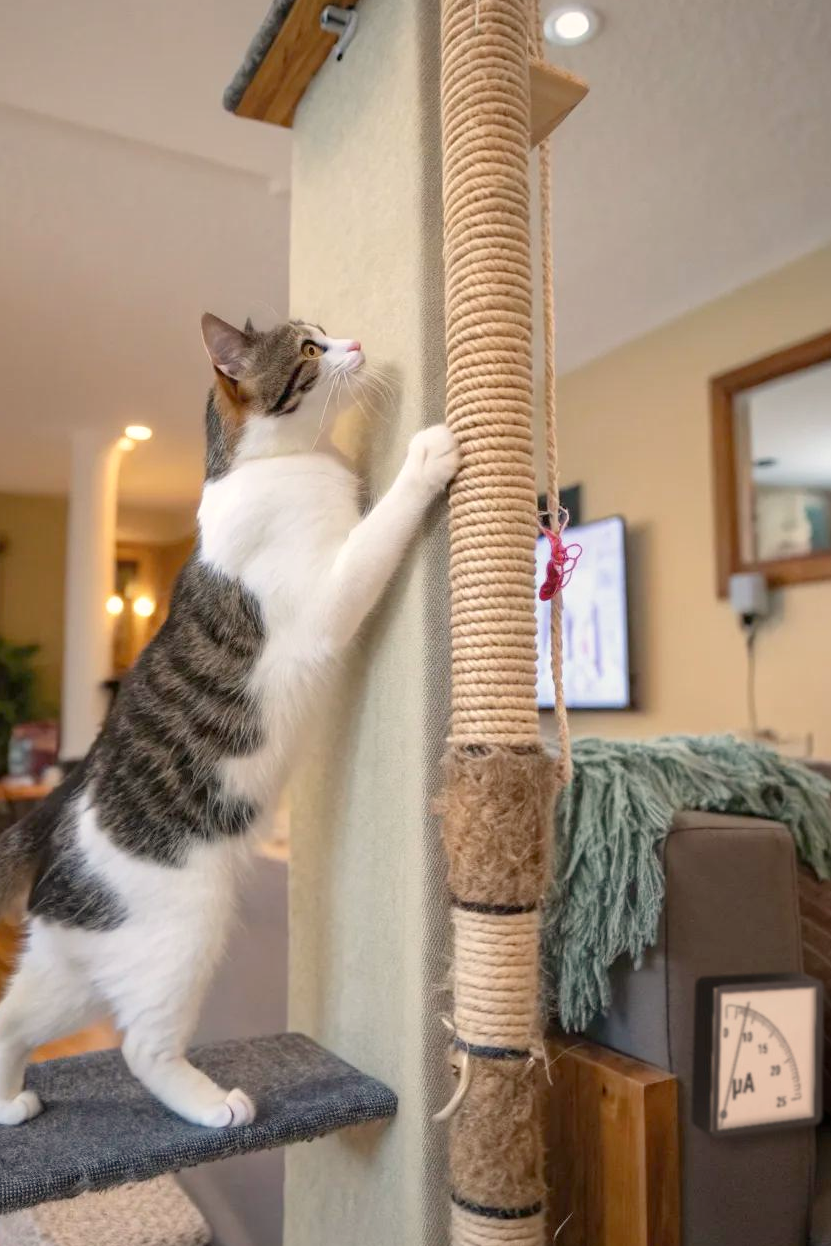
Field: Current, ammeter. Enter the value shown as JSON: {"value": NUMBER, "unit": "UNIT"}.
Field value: {"value": 7.5, "unit": "µA"}
